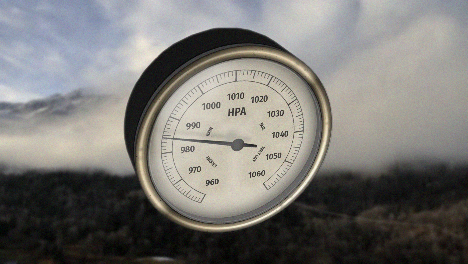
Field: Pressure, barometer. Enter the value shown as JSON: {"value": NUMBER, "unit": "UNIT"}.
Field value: {"value": 985, "unit": "hPa"}
